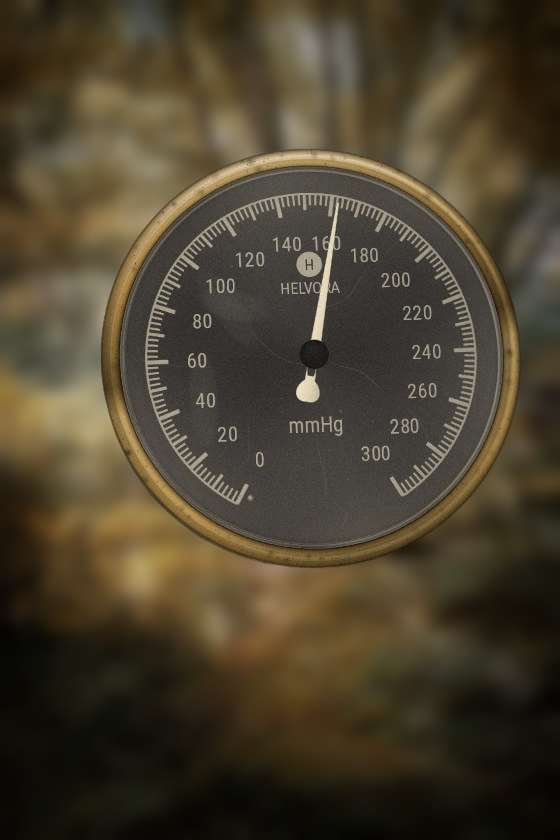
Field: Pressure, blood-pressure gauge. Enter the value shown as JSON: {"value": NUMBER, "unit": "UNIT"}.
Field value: {"value": 162, "unit": "mmHg"}
